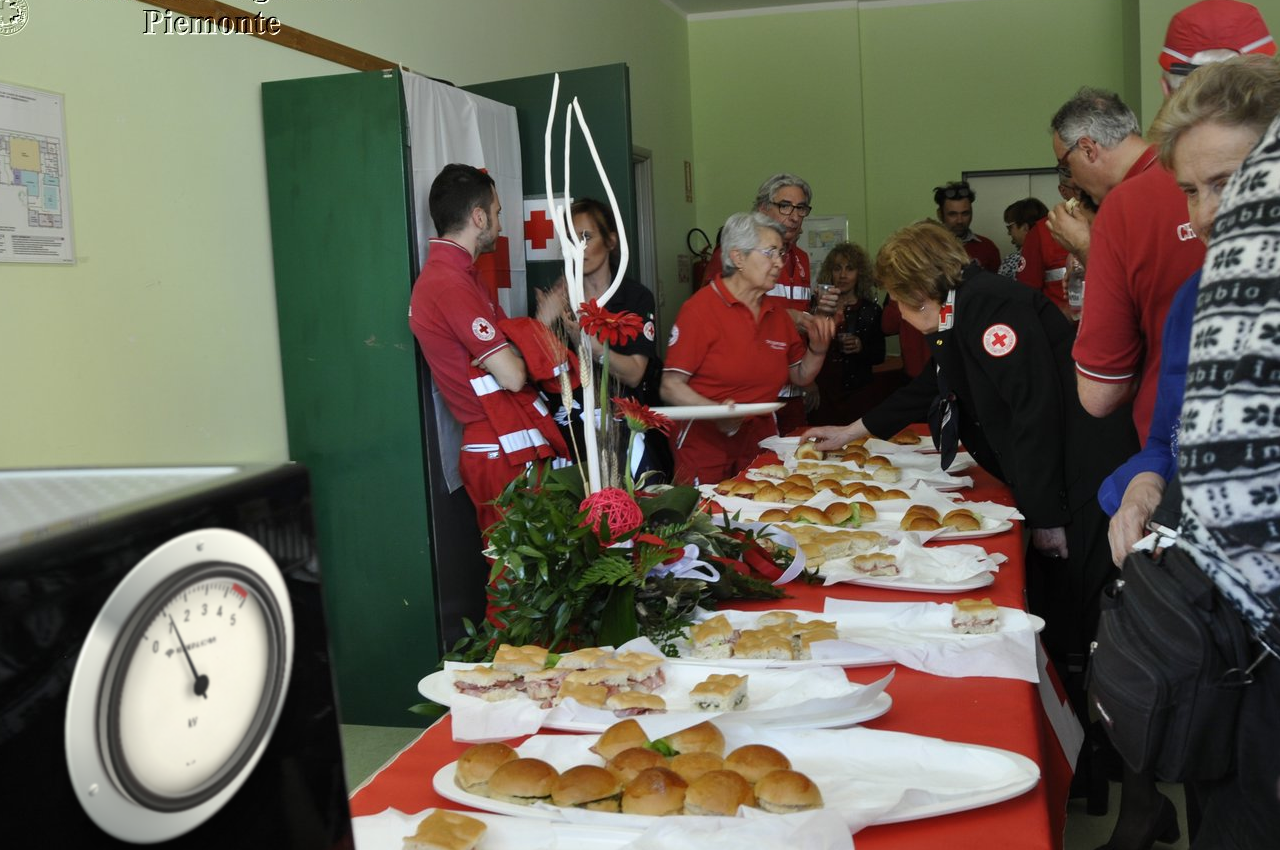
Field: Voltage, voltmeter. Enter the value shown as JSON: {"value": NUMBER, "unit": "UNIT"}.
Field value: {"value": 1, "unit": "kV"}
